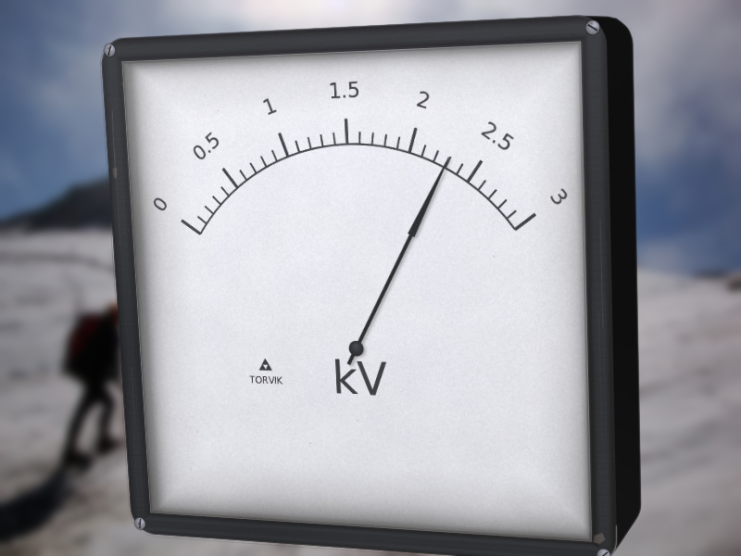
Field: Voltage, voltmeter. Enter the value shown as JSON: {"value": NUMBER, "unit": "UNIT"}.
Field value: {"value": 2.3, "unit": "kV"}
